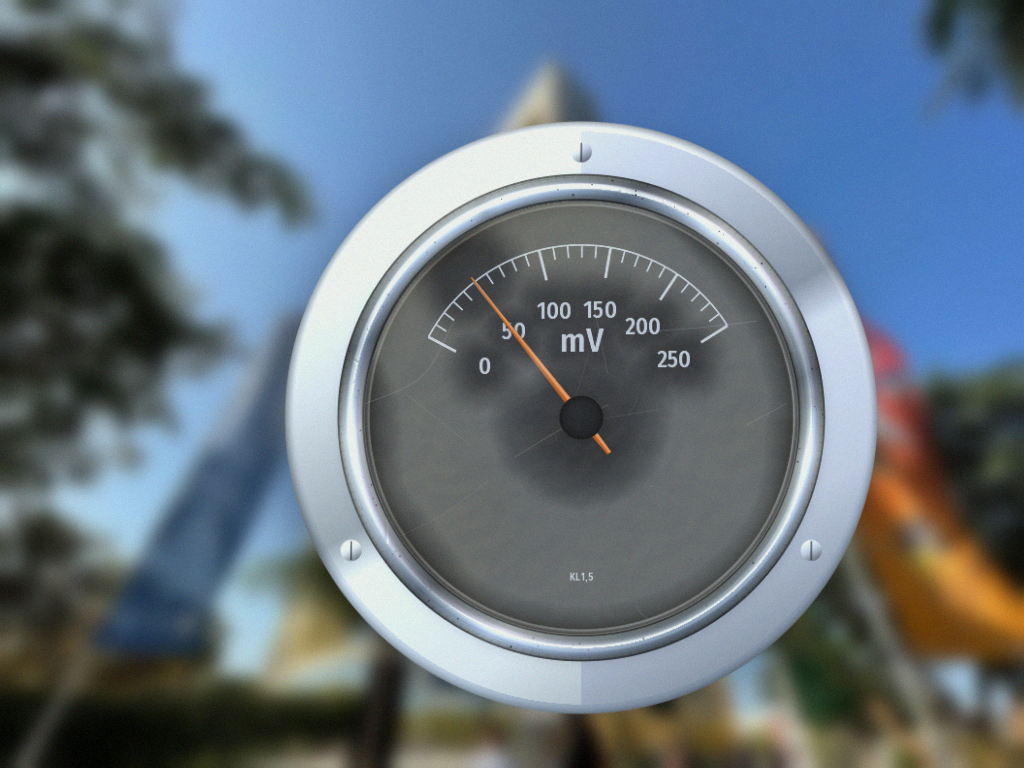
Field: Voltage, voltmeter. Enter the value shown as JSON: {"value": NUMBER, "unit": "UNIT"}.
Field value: {"value": 50, "unit": "mV"}
